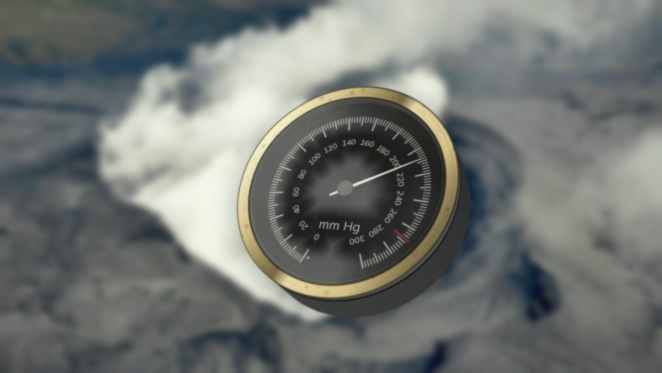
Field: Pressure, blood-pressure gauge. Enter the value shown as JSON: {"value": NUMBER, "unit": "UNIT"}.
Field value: {"value": 210, "unit": "mmHg"}
